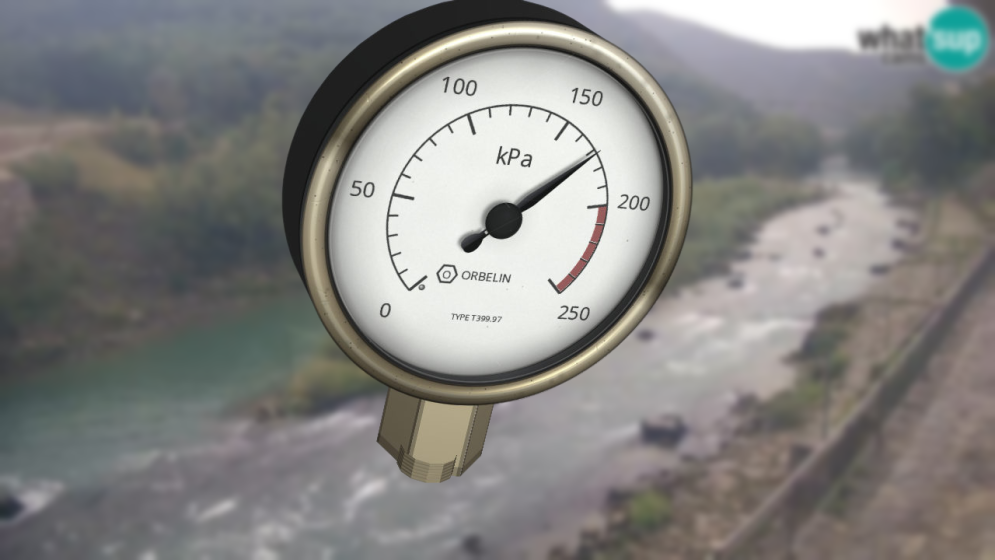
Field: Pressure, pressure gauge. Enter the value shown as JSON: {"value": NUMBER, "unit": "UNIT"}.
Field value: {"value": 170, "unit": "kPa"}
